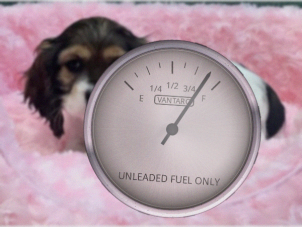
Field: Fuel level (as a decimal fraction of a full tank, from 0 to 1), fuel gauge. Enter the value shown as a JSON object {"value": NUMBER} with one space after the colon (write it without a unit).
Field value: {"value": 0.875}
